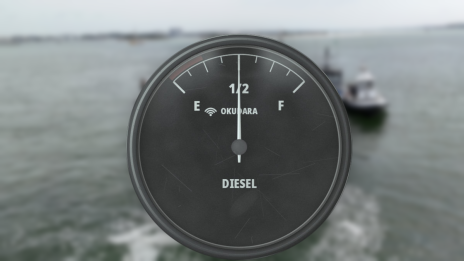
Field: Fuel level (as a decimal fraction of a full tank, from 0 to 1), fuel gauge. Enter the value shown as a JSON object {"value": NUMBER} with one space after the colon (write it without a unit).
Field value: {"value": 0.5}
